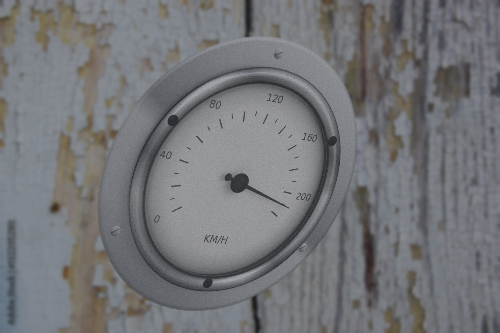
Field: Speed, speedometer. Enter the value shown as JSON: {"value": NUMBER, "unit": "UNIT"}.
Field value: {"value": 210, "unit": "km/h"}
